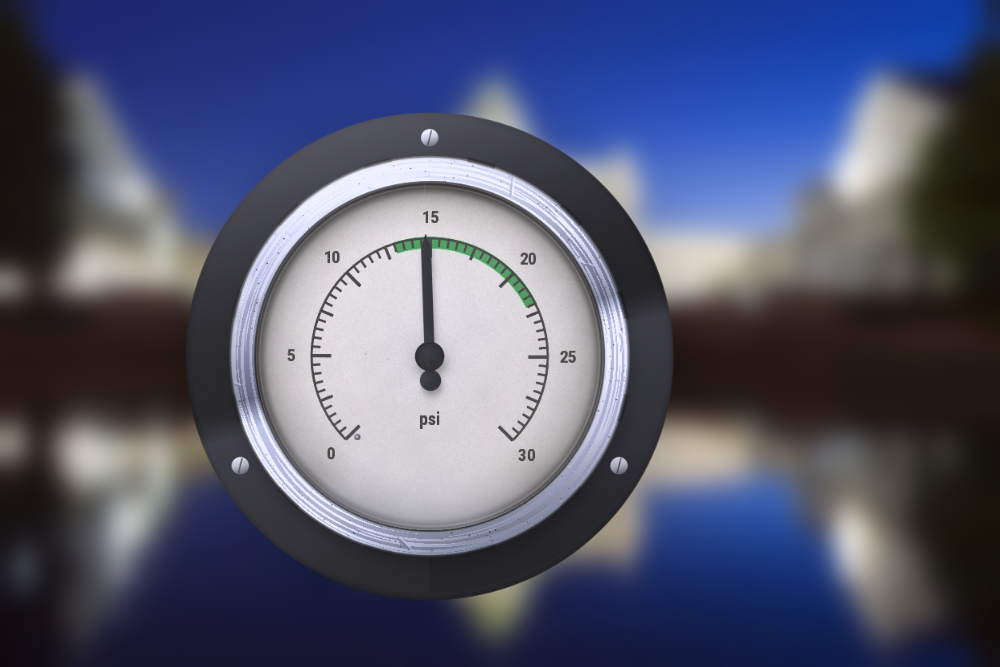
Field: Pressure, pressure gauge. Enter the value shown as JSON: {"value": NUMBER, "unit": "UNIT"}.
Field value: {"value": 14.75, "unit": "psi"}
